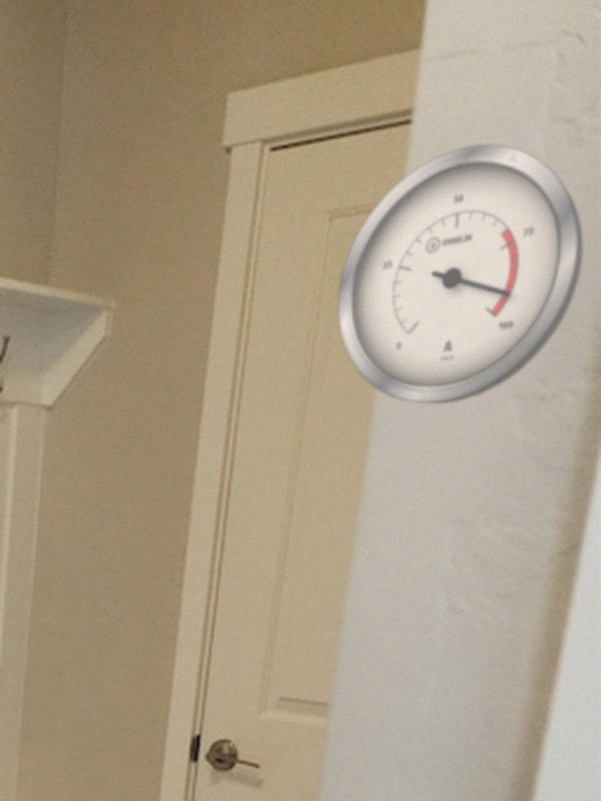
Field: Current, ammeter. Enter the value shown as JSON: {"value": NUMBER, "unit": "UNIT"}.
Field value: {"value": 92.5, "unit": "A"}
